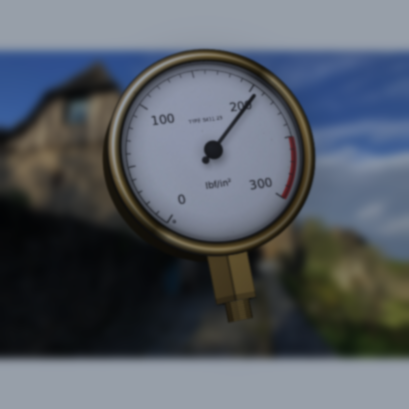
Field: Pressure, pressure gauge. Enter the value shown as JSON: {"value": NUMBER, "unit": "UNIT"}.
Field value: {"value": 205, "unit": "psi"}
